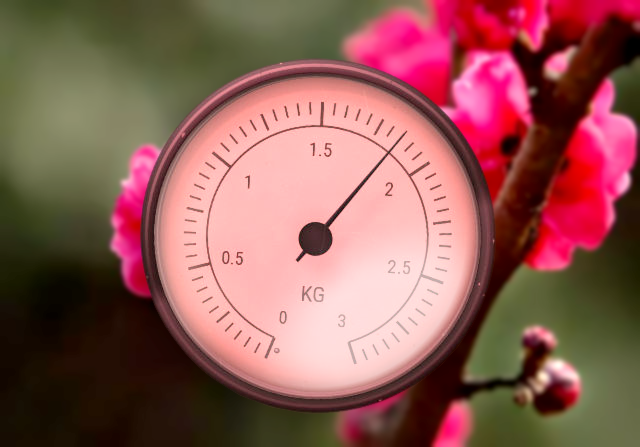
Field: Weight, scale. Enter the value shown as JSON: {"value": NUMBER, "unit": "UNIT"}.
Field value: {"value": 1.85, "unit": "kg"}
